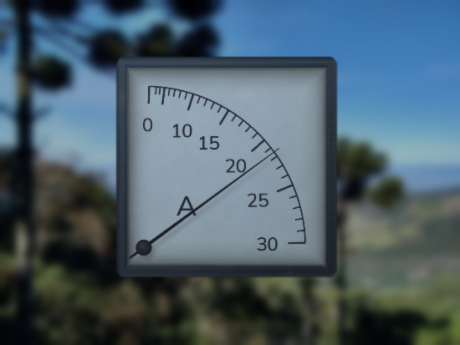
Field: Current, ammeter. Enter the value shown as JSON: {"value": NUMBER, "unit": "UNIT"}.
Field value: {"value": 21.5, "unit": "A"}
